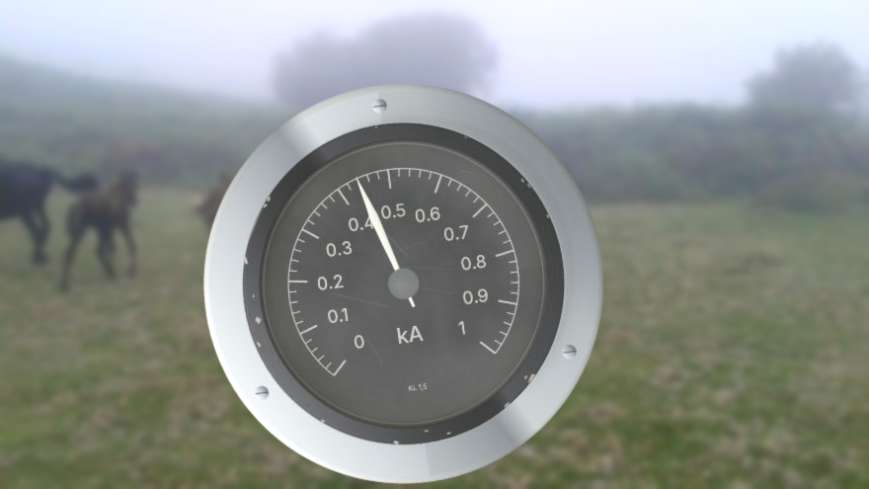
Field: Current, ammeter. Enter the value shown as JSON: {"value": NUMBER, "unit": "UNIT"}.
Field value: {"value": 0.44, "unit": "kA"}
